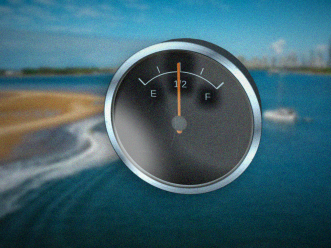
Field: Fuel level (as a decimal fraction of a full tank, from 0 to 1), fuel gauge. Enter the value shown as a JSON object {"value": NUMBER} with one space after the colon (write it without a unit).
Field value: {"value": 0.5}
